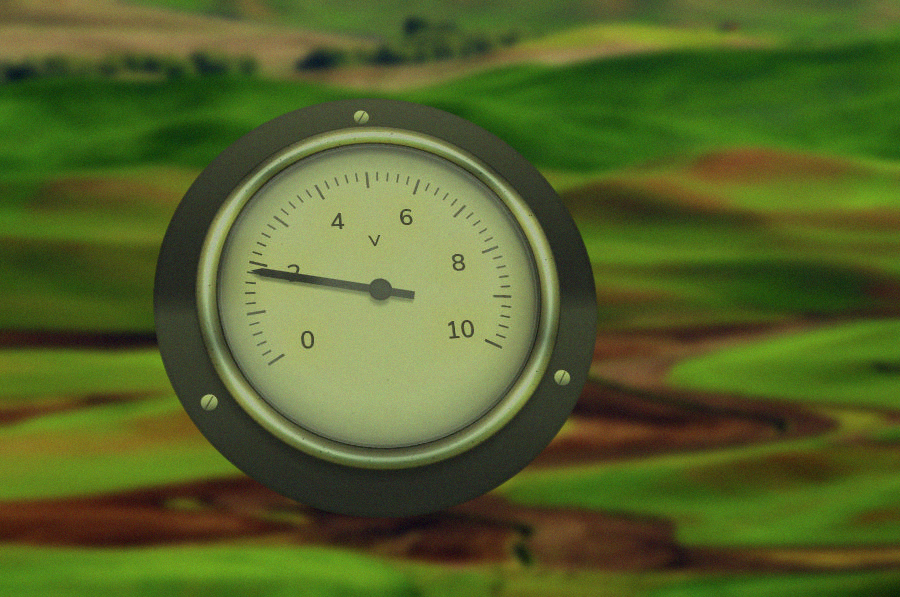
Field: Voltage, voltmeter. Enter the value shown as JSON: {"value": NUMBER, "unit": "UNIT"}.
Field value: {"value": 1.8, "unit": "V"}
